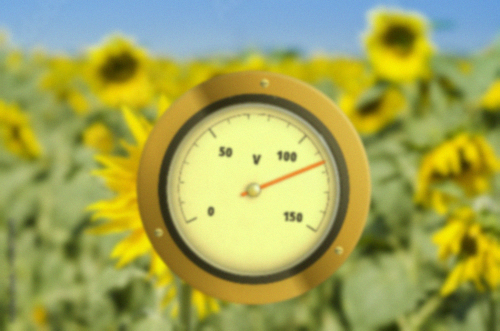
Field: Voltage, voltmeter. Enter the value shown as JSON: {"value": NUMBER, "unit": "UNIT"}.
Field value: {"value": 115, "unit": "V"}
